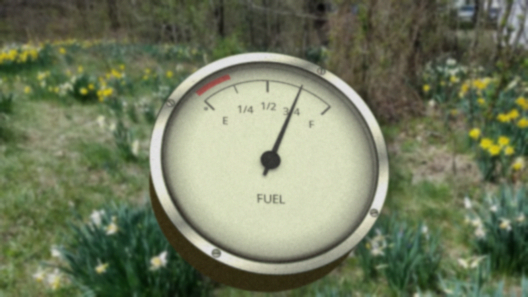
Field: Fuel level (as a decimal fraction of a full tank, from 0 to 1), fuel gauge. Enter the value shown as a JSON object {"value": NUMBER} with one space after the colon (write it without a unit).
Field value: {"value": 0.75}
